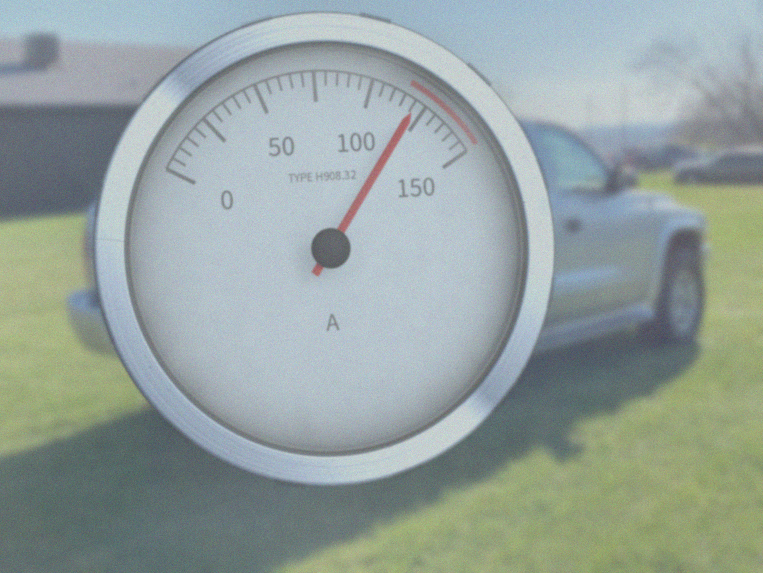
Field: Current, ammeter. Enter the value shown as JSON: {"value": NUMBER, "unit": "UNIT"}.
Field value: {"value": 120, "unit": "A"}
